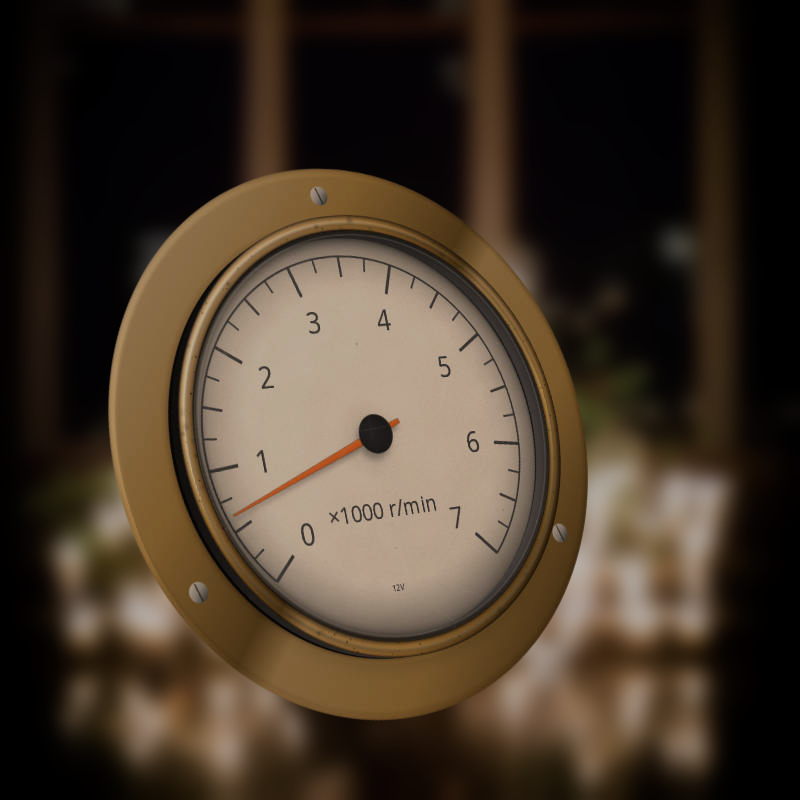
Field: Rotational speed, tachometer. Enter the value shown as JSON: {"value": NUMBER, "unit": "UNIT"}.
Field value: {"value": 625, "unit": "rpm"}
